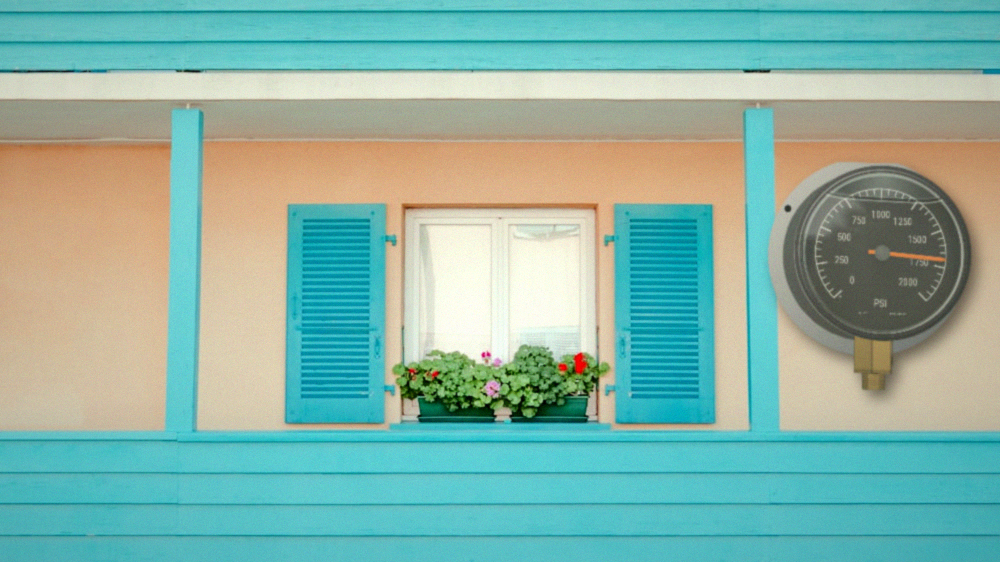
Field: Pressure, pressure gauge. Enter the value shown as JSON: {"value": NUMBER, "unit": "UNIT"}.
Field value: {"value": 1700, "unit": "psi"}
